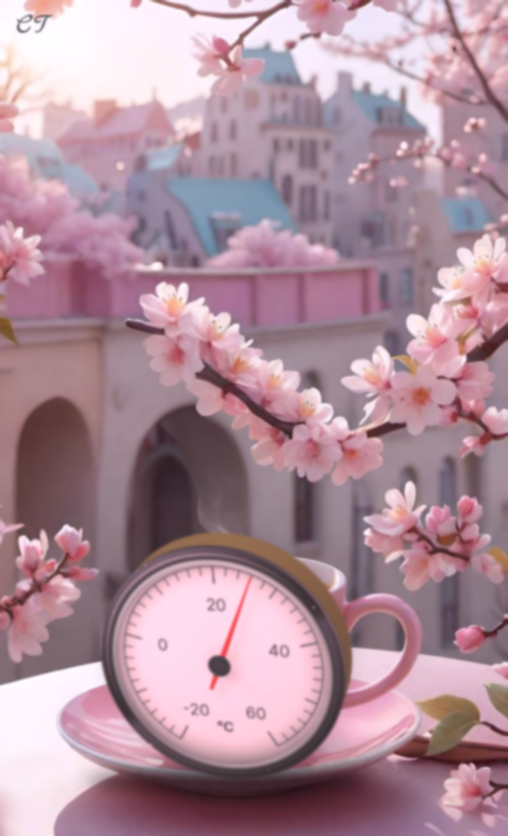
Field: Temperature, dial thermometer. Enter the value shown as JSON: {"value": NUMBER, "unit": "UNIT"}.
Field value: {"value": 26, "unit": "°C"}
